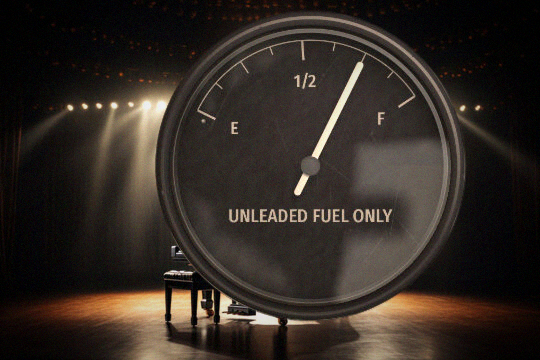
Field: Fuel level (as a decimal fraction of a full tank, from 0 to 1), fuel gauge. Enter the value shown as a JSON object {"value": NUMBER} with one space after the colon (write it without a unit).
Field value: {"value": 0.75}
